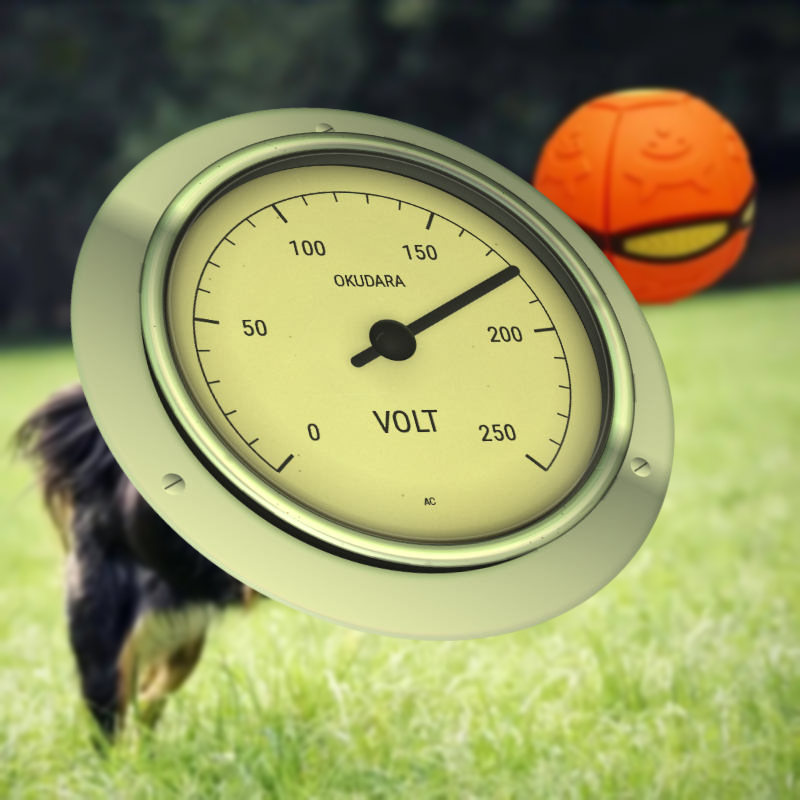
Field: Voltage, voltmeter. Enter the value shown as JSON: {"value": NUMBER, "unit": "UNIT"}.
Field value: {"value": 180, "unit": "V"}
